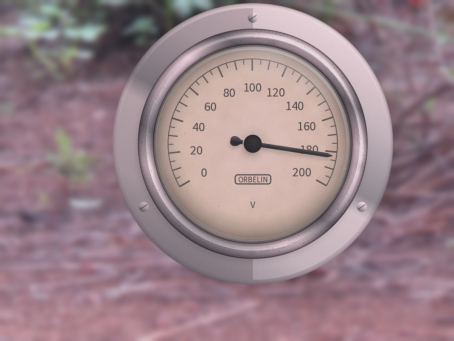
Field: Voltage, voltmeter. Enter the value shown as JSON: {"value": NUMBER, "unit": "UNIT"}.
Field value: {"value": 182.5, "unit": "V"}
